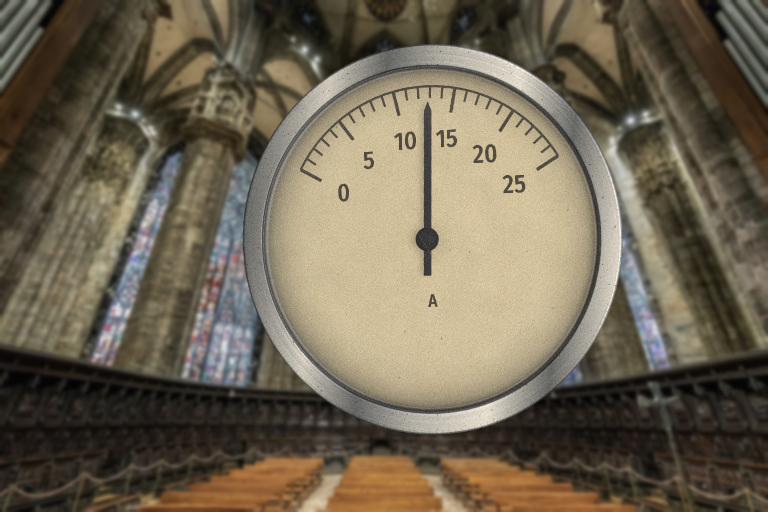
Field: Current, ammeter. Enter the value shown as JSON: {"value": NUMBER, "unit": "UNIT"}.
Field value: {"value": 13, "unit": "A"}
